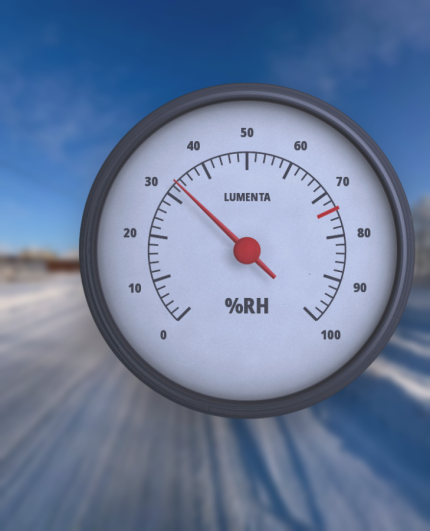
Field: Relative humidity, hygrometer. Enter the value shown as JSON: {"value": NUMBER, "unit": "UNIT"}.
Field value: {"value": 33, "unit": "%"}
